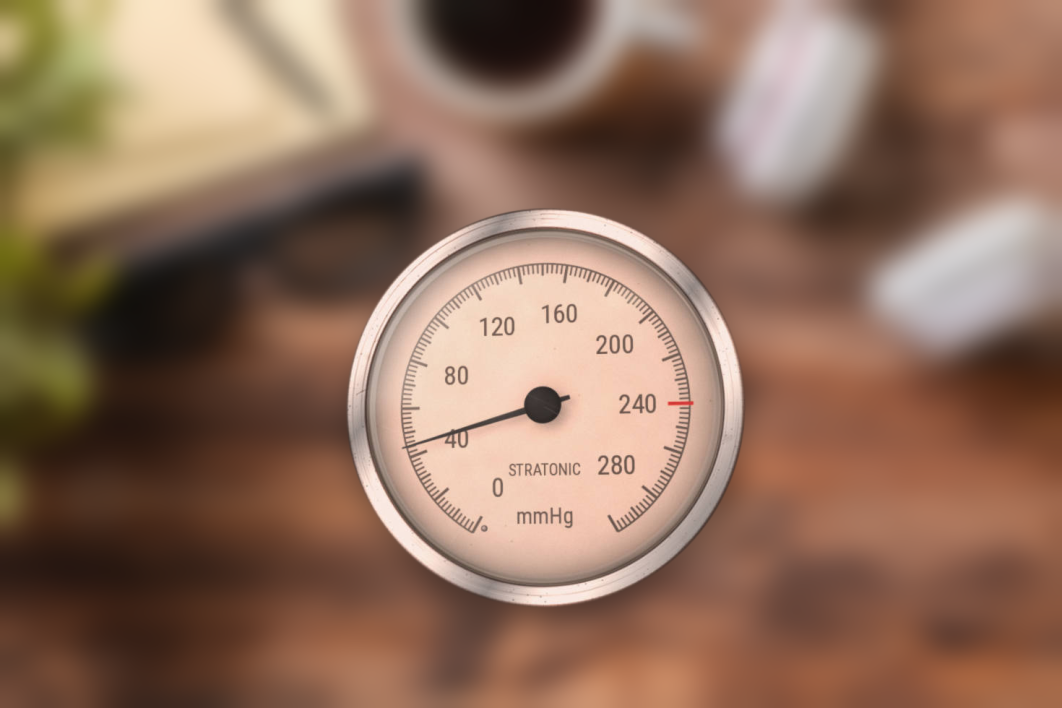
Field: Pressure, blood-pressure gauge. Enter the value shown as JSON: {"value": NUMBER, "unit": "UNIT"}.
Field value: {"value": 44, "unit": "mmHg"}
